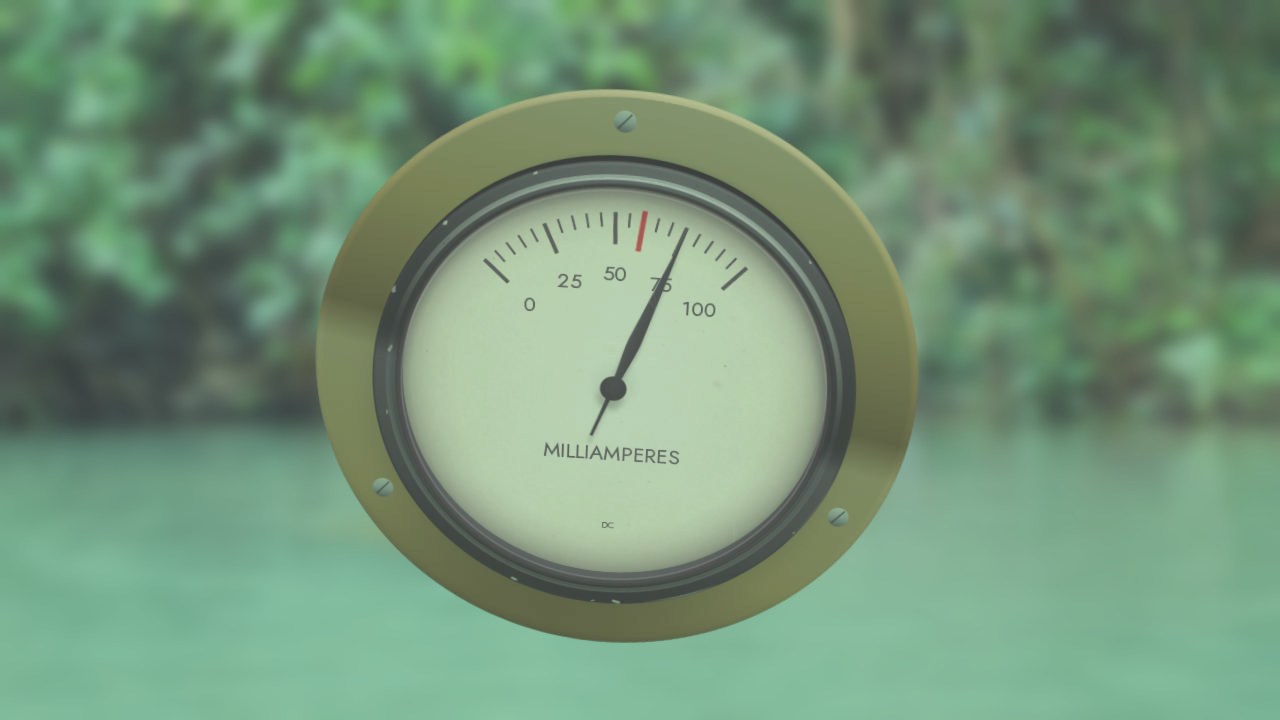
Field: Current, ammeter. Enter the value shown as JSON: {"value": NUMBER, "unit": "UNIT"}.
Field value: {"value": 75, "unit": "mA"}
